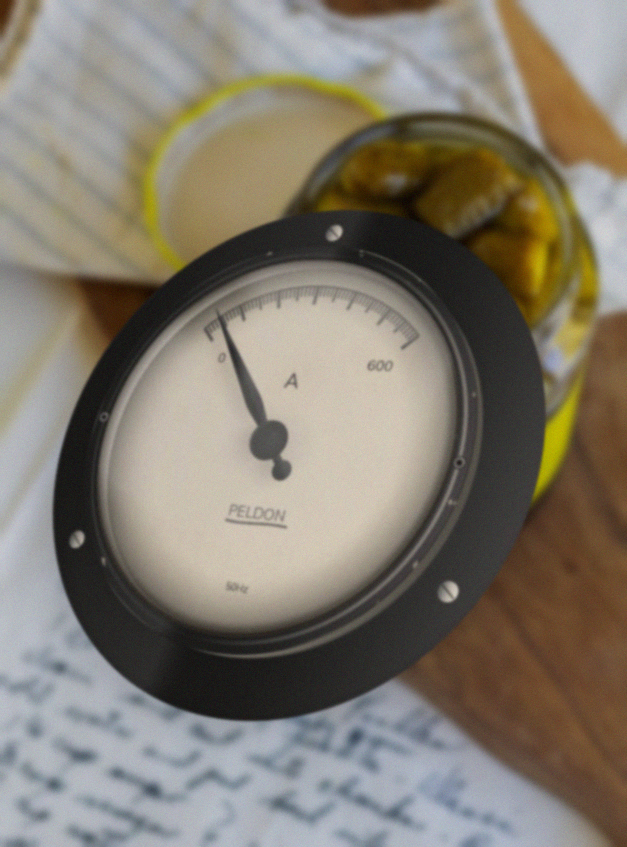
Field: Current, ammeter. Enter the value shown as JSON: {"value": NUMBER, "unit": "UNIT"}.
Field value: {"value": 50, "unit": "A"}
